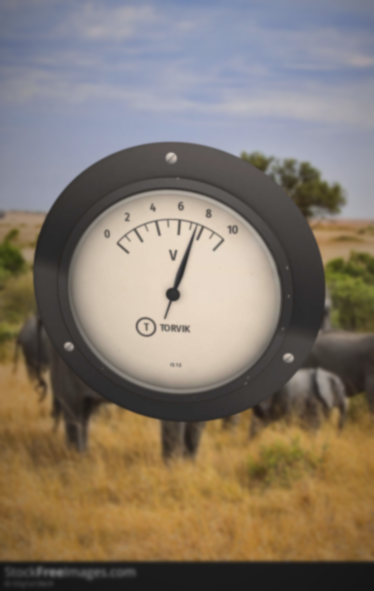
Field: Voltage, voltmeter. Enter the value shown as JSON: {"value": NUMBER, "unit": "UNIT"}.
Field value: {"value": 7.5, "unit": "V"}
